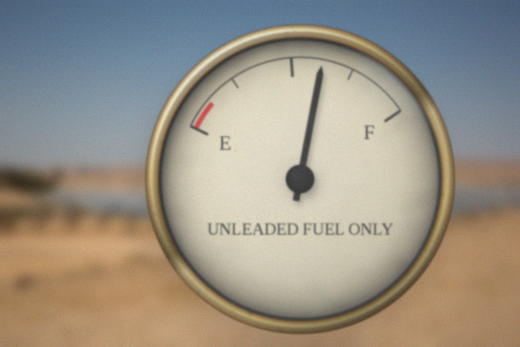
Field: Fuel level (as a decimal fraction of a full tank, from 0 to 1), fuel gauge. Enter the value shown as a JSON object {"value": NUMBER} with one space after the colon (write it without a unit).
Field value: {"value": 0.625}
